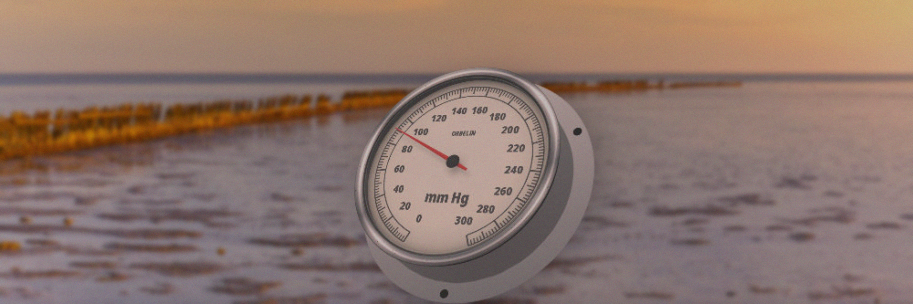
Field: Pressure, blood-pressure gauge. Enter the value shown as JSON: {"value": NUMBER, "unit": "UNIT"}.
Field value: {"value": 90, "unit": "mmHg"}
